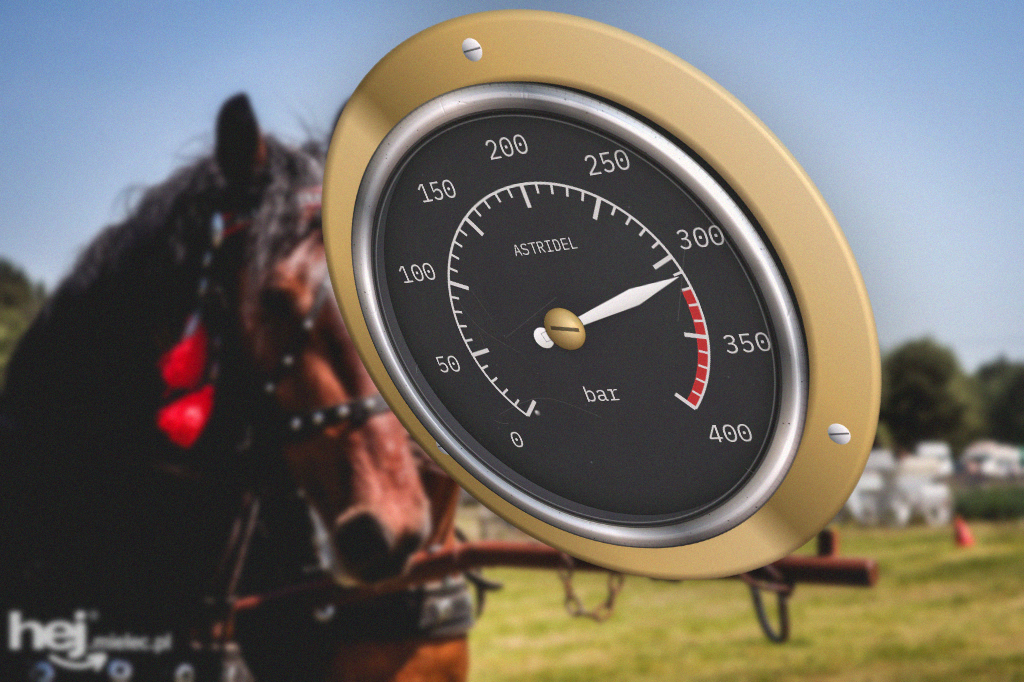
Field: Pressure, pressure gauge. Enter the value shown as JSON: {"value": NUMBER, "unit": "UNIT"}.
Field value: {"value": 310, "unit": "bar"}
